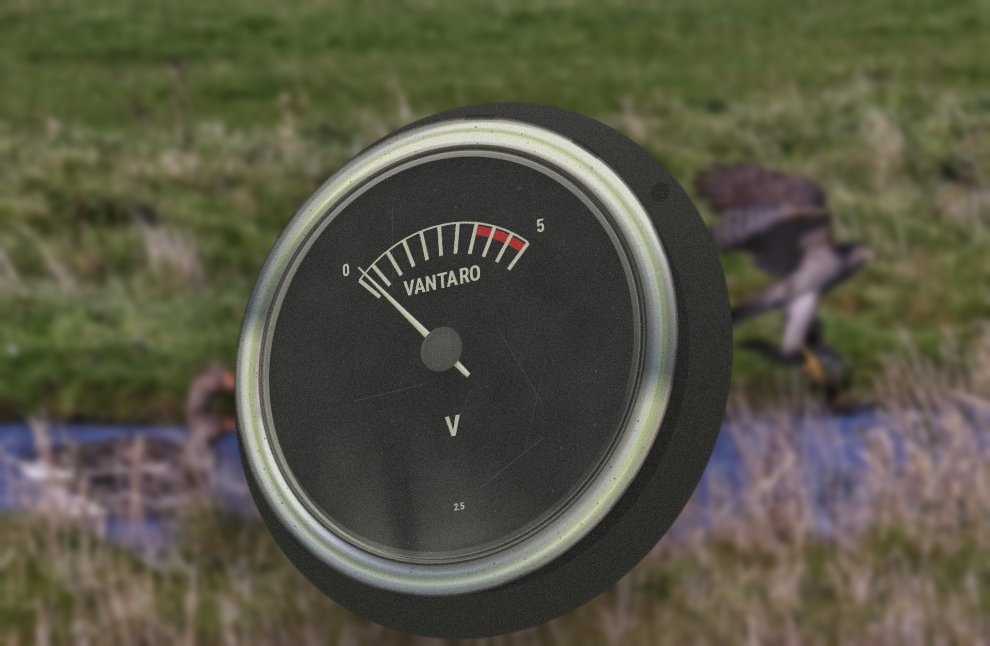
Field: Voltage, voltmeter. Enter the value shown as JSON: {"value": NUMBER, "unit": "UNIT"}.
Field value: {"value": 0.25, "unit": "V"}
